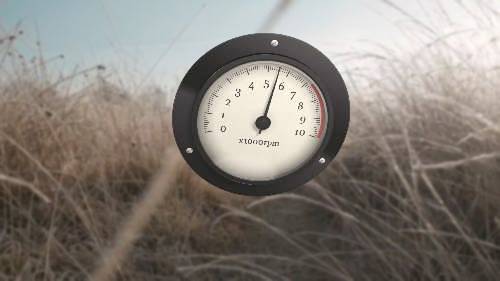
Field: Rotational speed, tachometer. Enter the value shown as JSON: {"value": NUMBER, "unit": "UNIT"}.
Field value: {"value": 5500, "unit": "rpm"}
